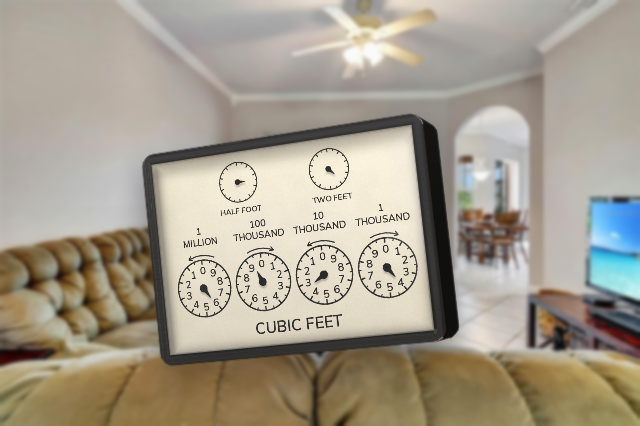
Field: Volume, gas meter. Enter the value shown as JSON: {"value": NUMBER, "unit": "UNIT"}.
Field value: {"value": 593400, "unit": "ft³"}
